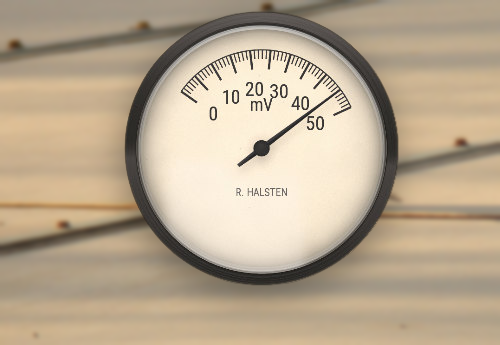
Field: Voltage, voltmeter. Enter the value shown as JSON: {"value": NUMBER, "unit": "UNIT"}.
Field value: {"value": 45, "unit": "mV"}
